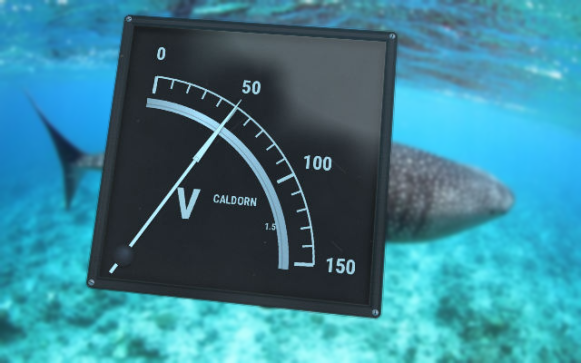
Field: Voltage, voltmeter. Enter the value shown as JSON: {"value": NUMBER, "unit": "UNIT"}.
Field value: {"value": 50, "unit": "V"}
